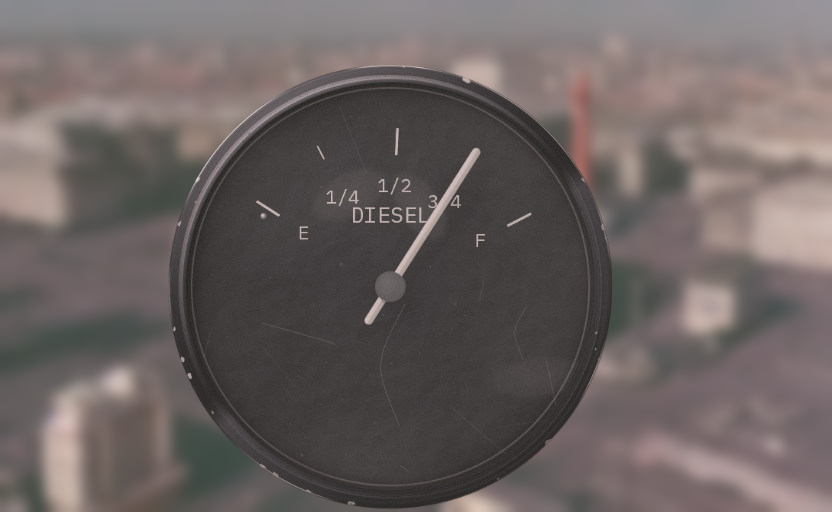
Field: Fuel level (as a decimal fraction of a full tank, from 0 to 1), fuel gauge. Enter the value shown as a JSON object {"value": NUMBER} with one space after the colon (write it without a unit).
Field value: {"value": 0.75}
